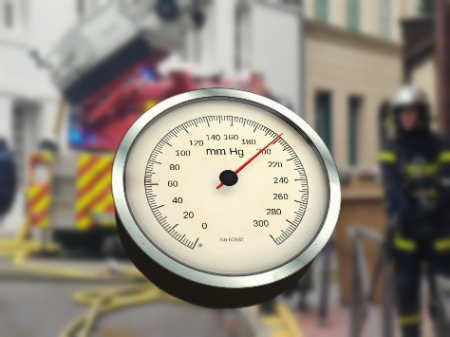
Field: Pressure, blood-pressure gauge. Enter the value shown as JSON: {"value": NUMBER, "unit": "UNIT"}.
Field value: {"value": 200, "unit": "mmHg"}
